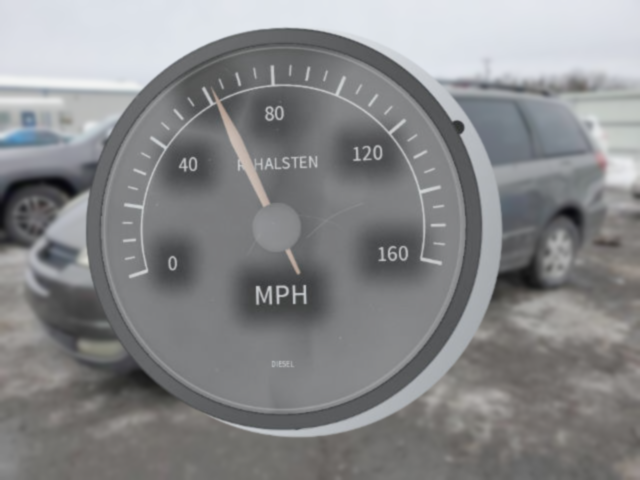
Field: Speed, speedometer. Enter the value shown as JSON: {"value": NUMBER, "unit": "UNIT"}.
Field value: {"value": 62.5, "unit": "mph"}
